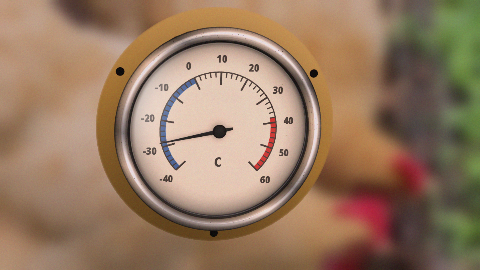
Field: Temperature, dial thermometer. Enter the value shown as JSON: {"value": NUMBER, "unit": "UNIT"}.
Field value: {"value": -28, "unit": "°C"}
